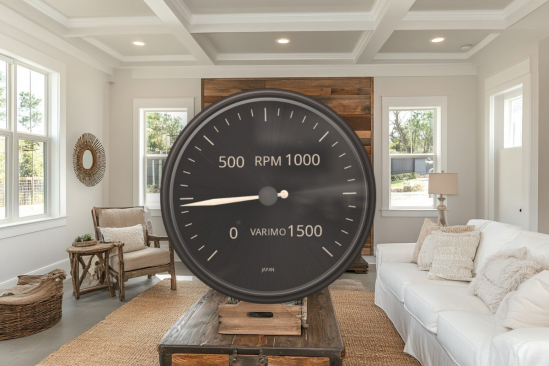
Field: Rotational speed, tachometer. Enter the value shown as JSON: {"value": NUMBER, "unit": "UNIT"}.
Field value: {"value": 225, "unit": "rpm"}
